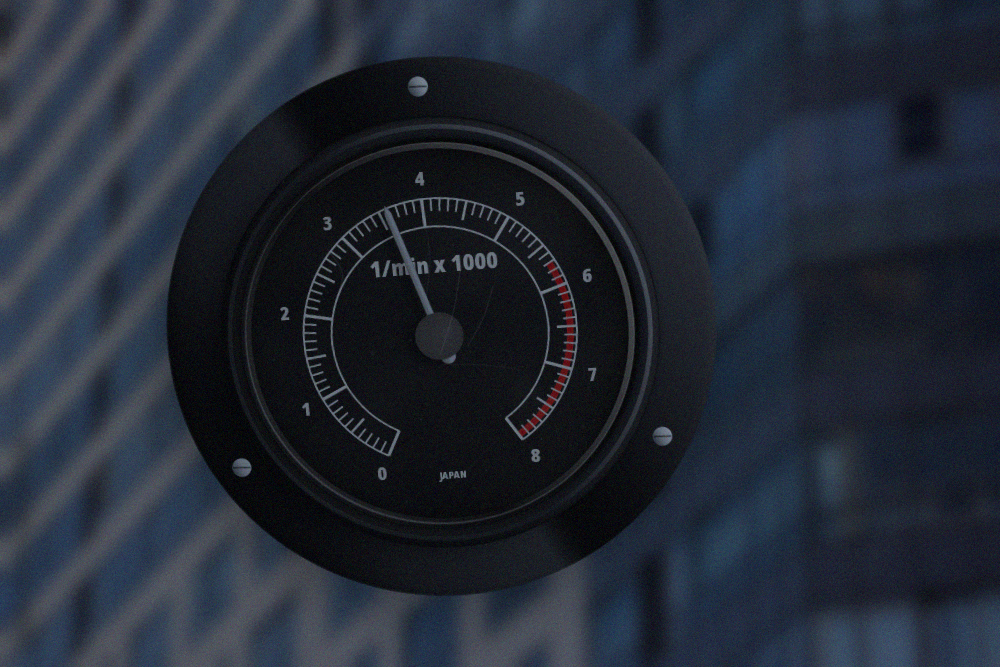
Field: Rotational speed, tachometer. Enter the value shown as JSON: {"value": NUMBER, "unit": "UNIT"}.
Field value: {"value": 3600, "unit": "rpm"}
